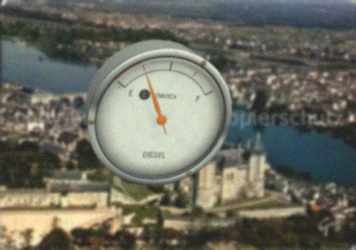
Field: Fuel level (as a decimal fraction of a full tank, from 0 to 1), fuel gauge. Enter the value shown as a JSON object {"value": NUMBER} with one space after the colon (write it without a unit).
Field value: {"value": 0.25}
